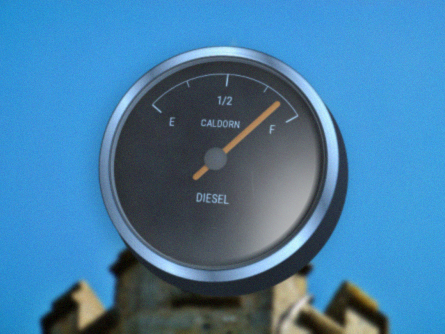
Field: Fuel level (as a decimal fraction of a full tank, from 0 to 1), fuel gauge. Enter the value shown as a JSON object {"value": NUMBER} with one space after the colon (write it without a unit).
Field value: {"value": 0.875}
